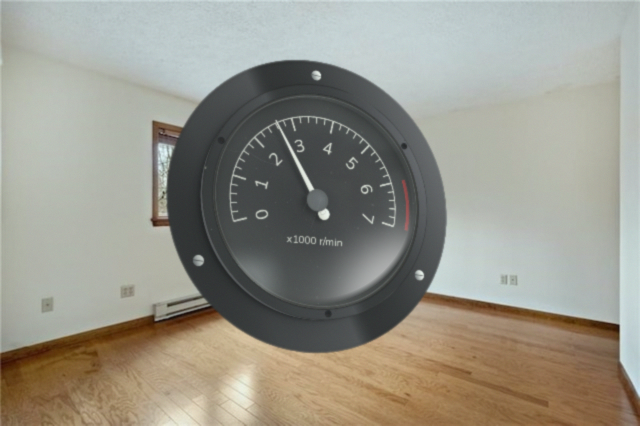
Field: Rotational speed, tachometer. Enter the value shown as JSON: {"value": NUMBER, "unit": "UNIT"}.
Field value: {"value": 2600, "unit": "rpm"}
